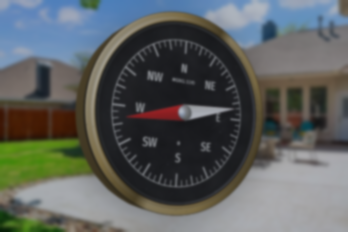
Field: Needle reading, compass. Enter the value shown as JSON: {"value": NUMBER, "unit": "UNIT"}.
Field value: {"value": 260, "unit": "°"}
